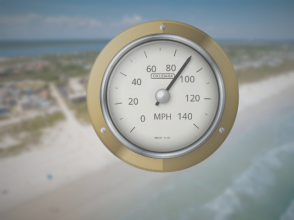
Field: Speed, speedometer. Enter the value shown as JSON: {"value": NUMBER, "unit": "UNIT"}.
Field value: {"value": 90, "unit": "mph"}
